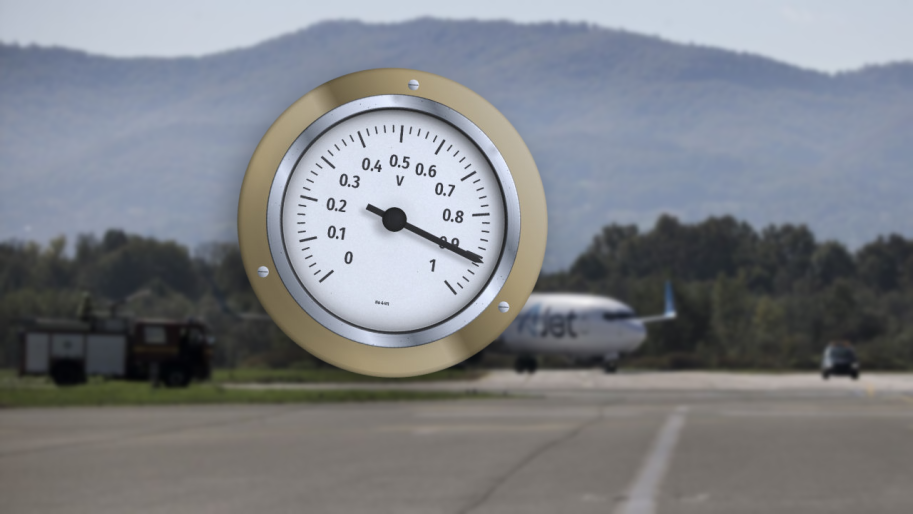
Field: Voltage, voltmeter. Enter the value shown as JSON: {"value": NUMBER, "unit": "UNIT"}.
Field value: {"value": 0.91, "unit": "V"}
